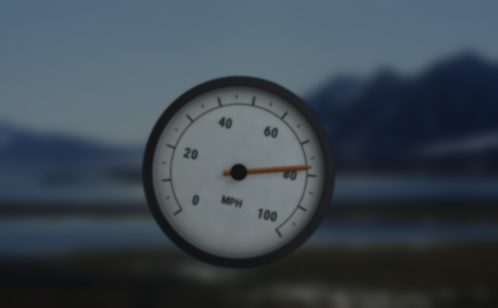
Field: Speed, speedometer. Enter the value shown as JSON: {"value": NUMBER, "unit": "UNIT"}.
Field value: {"value": 77.5, "unit": "mph"}
